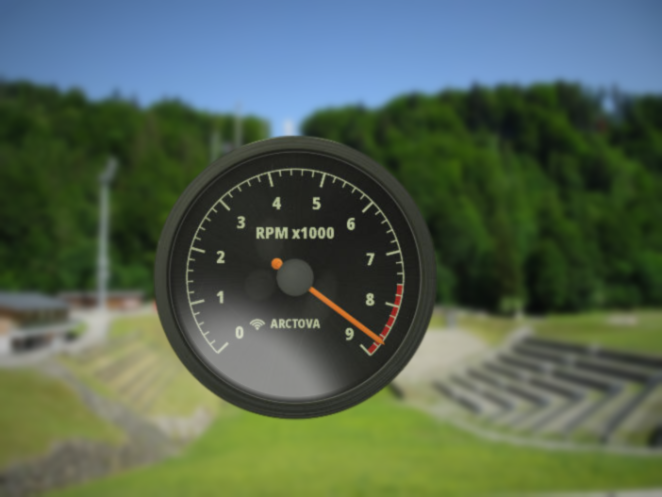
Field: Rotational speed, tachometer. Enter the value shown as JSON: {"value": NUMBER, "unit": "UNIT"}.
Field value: {"value": 8700, "unit": "rpm"}
